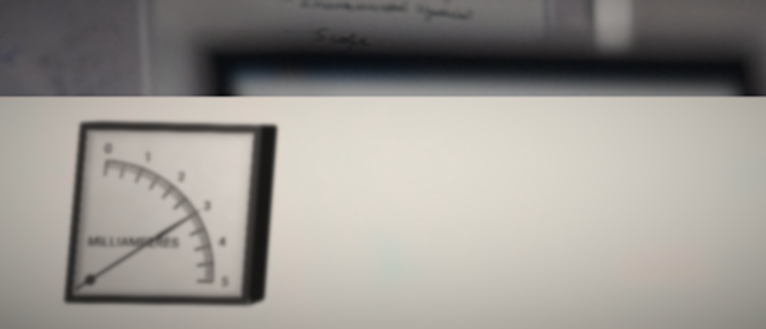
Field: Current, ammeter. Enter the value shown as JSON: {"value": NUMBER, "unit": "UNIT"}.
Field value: {"value": 3, "unit": "mA"}
